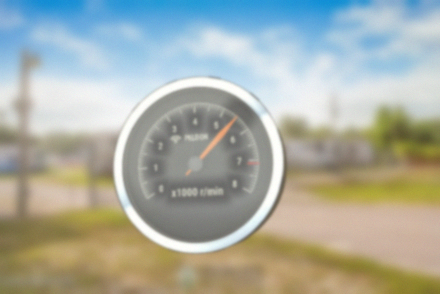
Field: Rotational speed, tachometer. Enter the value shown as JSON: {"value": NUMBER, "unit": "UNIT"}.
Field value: {"value": 5500, "unit": "rpm"}
